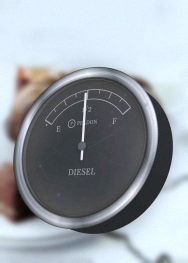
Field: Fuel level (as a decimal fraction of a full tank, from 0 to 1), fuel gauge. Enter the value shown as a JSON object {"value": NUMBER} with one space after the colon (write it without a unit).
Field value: {"value": 0.5}
